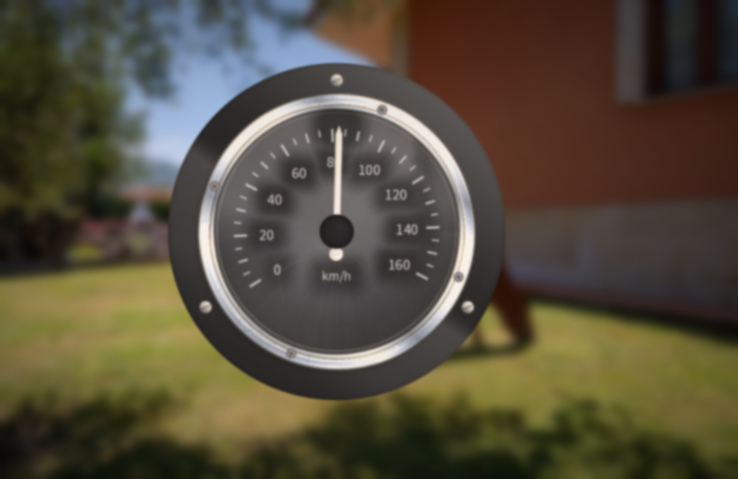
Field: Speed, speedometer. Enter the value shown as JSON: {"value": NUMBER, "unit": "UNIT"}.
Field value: {"value": 82.5, "unit": "km/h"}
